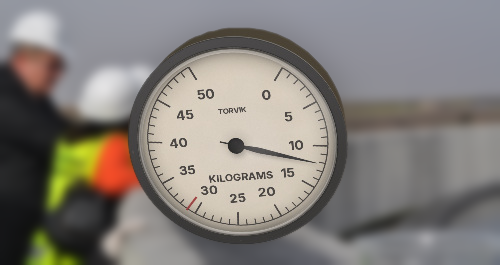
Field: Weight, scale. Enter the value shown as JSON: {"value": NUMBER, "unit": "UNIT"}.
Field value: {"value": 12, "unit": "kg"}
